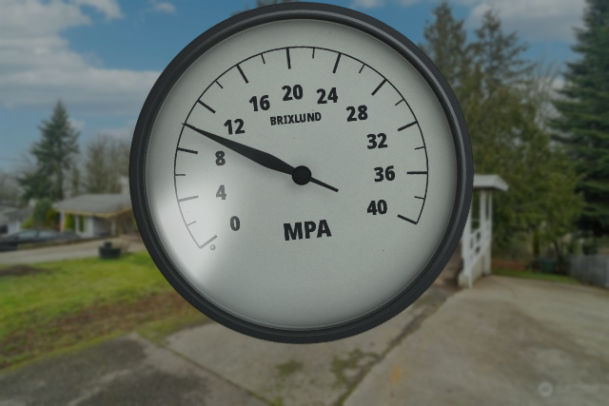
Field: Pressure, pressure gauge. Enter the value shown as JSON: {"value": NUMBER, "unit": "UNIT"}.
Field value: {"value": 10, "unit": "MPa"}
